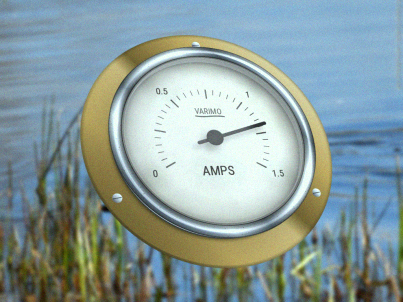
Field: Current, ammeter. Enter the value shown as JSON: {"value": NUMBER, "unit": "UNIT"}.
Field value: {"value": 1.2, "unit": "A"}
